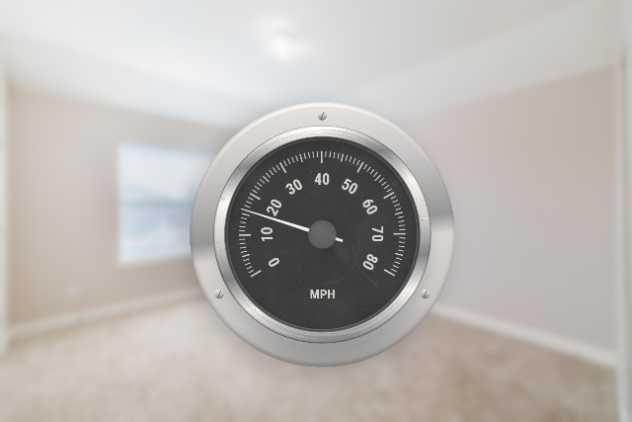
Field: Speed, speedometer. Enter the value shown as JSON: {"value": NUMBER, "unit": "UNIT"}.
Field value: {"value": 16, "unit": "mph"}
